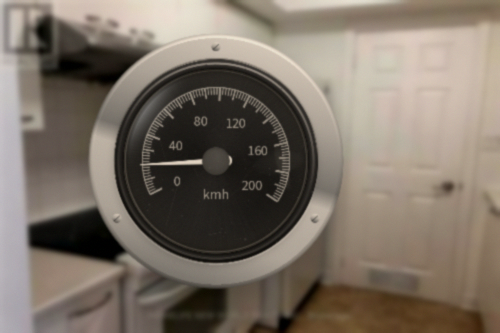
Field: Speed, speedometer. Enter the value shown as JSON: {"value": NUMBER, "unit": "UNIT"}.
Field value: {"value": 20, "unit": "km/h"}
